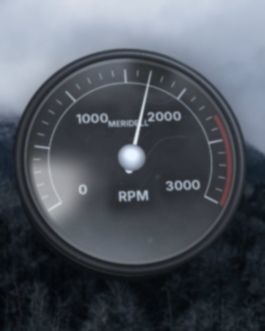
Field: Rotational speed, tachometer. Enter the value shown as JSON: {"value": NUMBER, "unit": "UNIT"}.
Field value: {"value": 1700, "unit": "rpm"}
